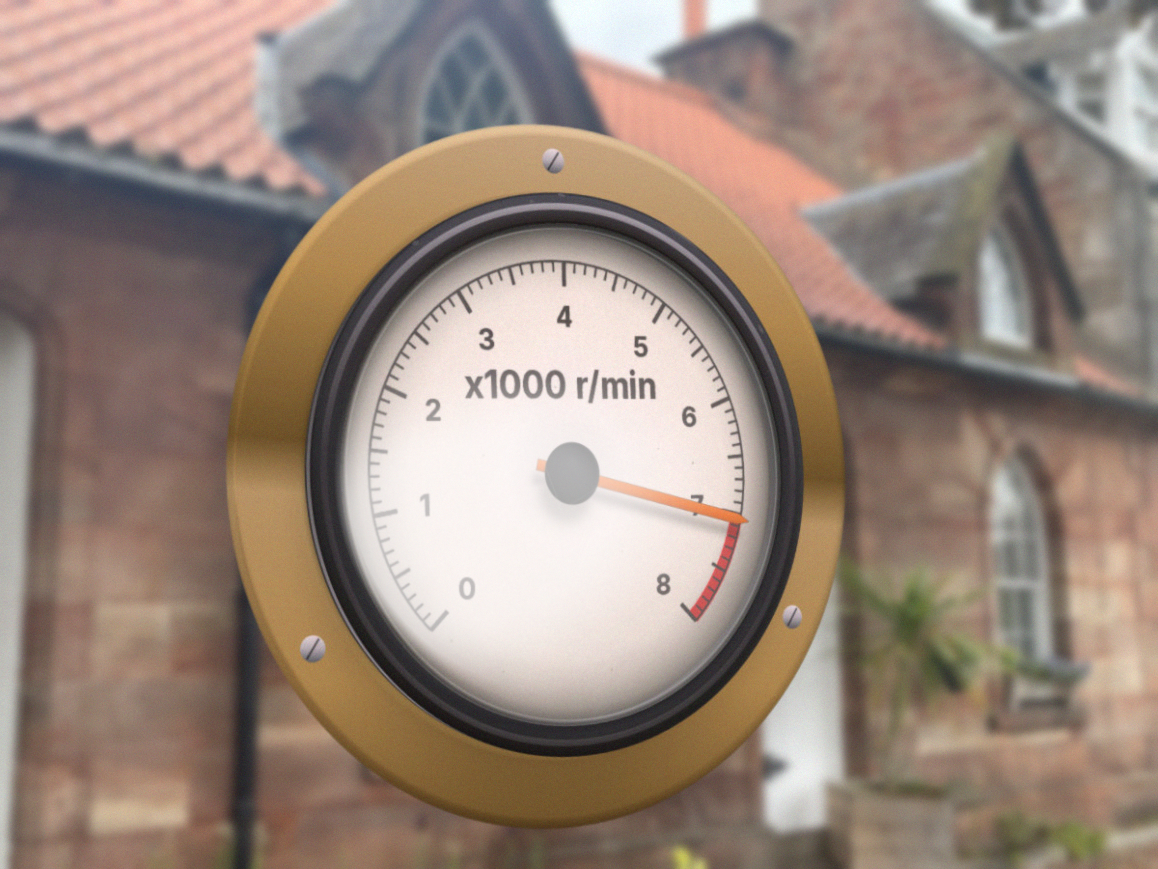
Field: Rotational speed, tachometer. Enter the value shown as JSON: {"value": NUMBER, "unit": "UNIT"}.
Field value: {"value": 7050, "unit": "rpm"}
